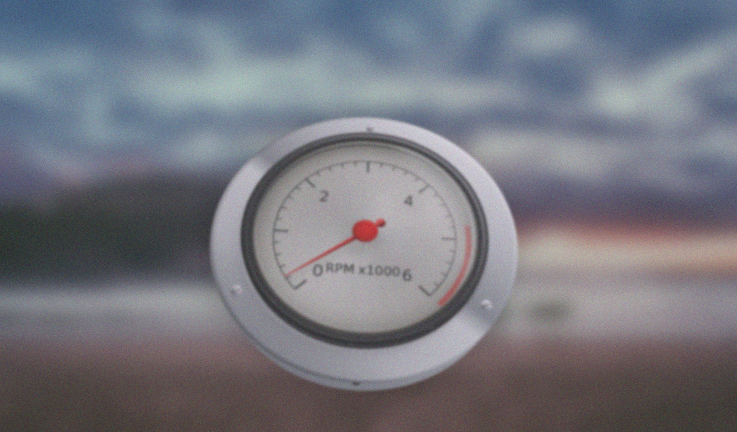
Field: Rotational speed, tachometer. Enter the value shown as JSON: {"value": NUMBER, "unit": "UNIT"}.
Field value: {"value": 200, "unit": "rpm"}
